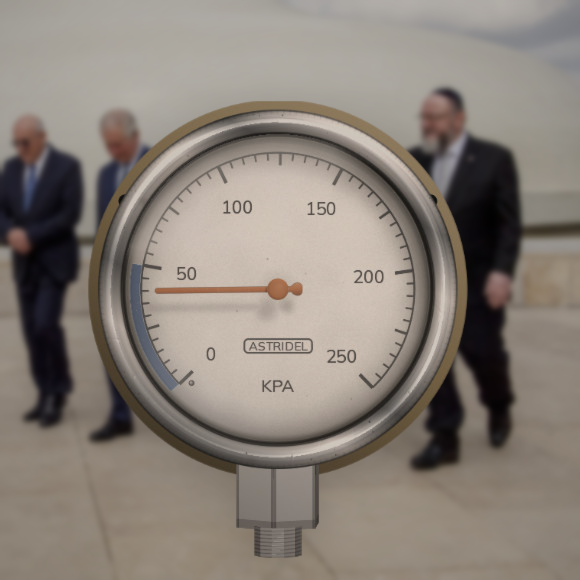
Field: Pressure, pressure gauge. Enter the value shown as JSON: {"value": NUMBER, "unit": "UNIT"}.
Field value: {"value": 40, "unit": "kPa"}
